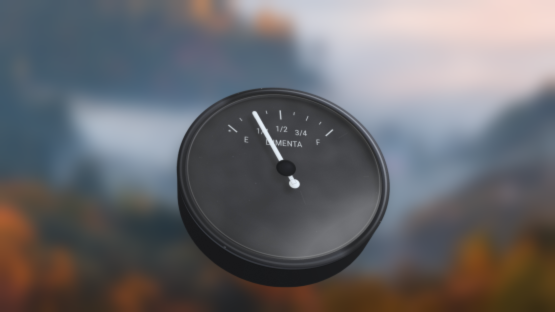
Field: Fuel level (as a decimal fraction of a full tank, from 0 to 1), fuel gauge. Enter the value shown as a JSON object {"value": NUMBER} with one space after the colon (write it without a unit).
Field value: {"value": 0.25}
